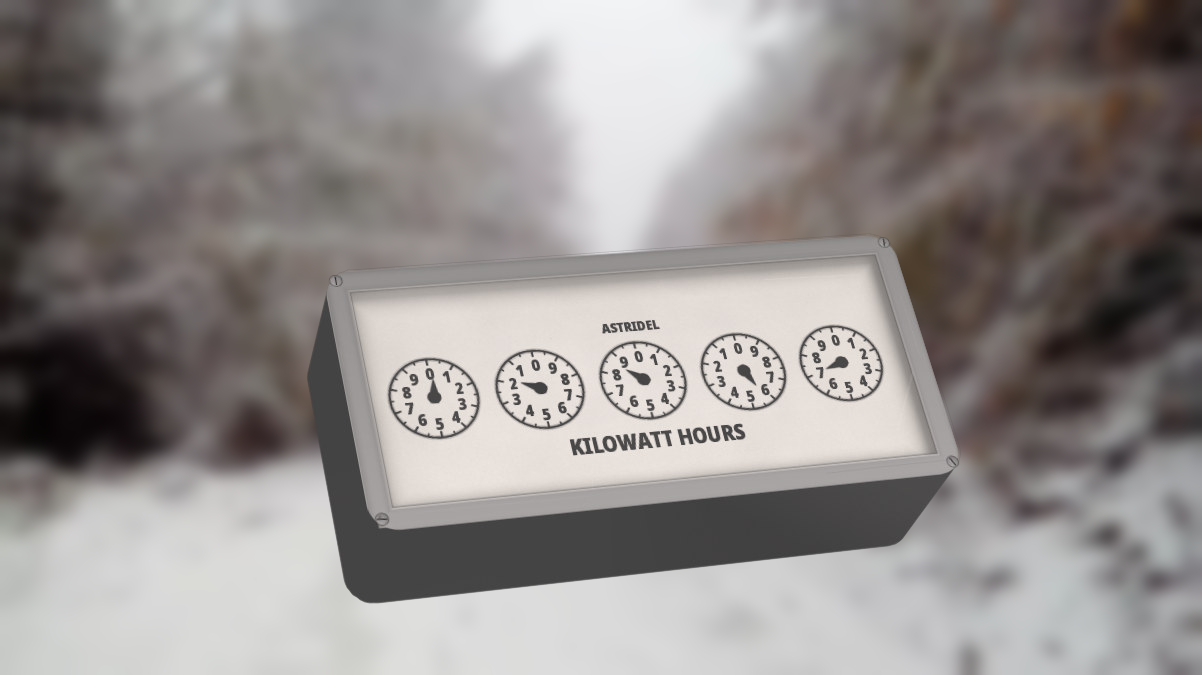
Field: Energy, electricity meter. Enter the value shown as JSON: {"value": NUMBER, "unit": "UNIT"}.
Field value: {"value": 1857, "unit": "kWh"}
